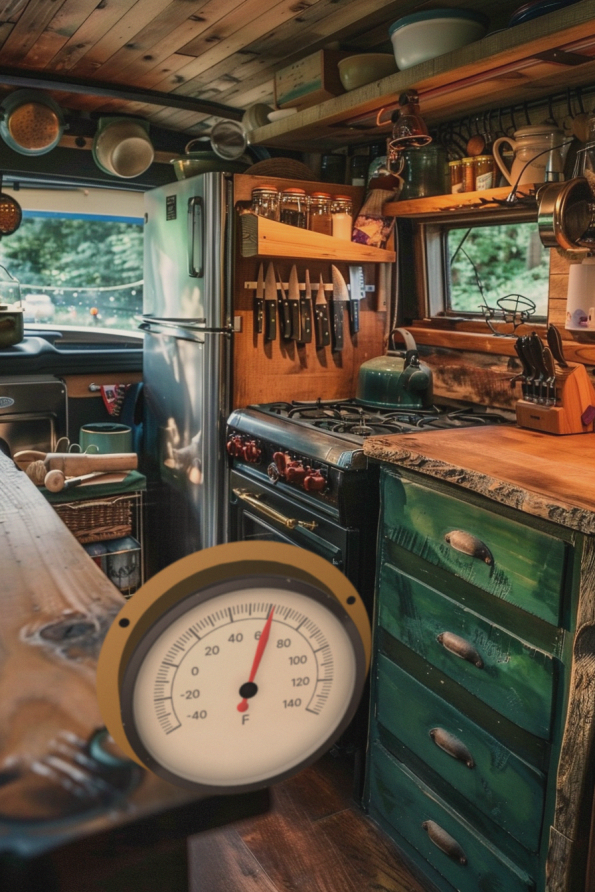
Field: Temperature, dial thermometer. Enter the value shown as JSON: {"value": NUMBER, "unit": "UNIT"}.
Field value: {"value": 60, "unit": "°F"}
